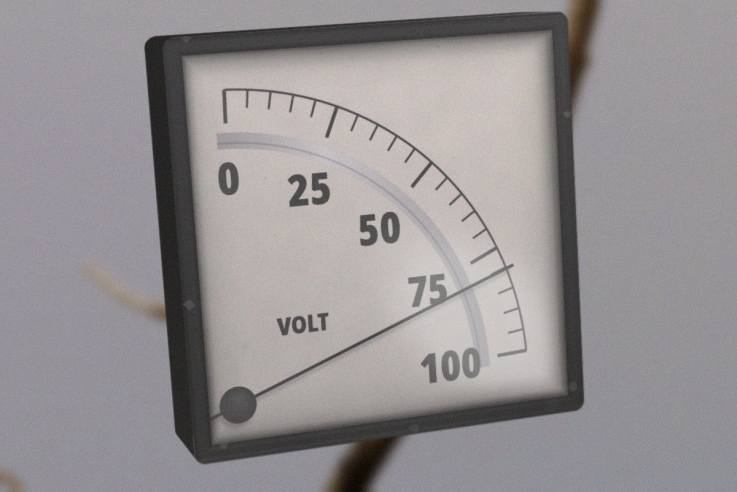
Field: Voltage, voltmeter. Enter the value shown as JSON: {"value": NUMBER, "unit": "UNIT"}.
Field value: {"value": 80, "unit": "V"}
